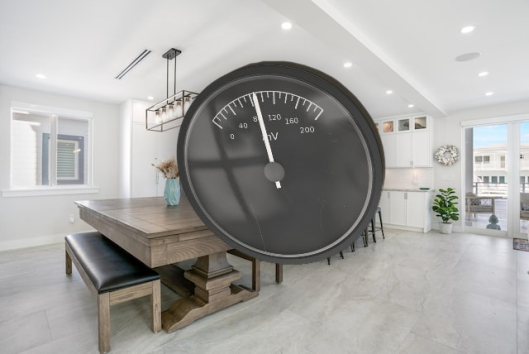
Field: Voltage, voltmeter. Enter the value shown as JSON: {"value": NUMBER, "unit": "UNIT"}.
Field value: {"value": 90, "unit": "mV"}
